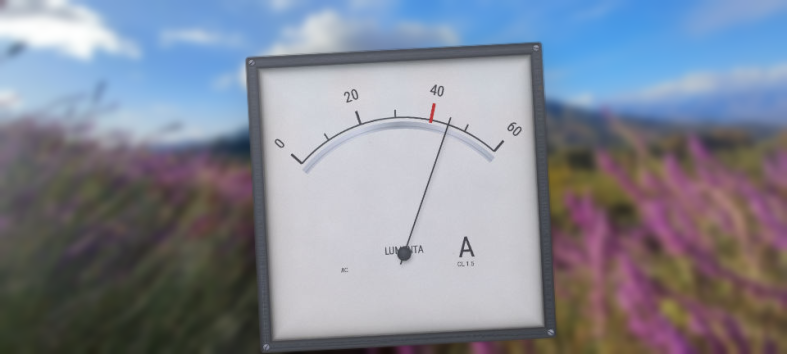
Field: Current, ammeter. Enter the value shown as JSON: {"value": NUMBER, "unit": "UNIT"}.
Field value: {"value": 45, "unit": "A"}
